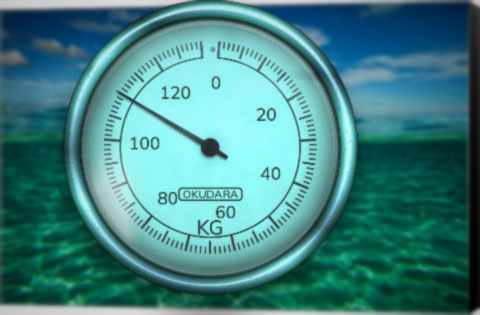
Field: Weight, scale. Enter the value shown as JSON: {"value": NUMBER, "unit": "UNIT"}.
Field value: {"value": 110, "unit": "kg"}
